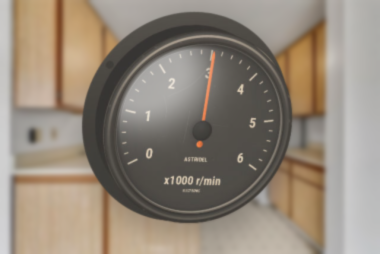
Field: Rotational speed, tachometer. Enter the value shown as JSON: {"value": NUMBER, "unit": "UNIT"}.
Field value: {"value": 3000, "unit": "rpm"}
